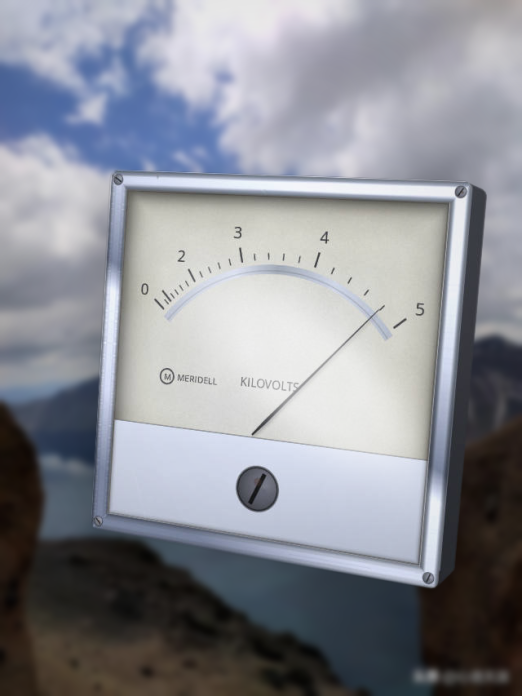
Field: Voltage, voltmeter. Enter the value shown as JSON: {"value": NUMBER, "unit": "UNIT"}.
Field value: {"value": 4.8, "unit": "kV"}
